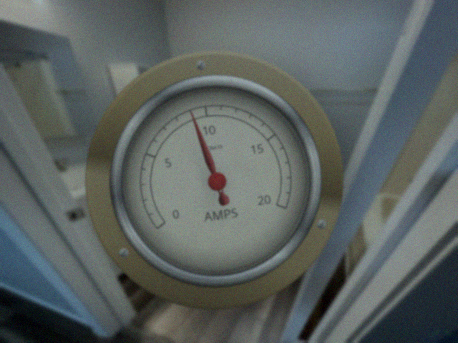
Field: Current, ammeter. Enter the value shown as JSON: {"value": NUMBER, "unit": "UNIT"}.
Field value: {"value": 9, "unit": "A"}
